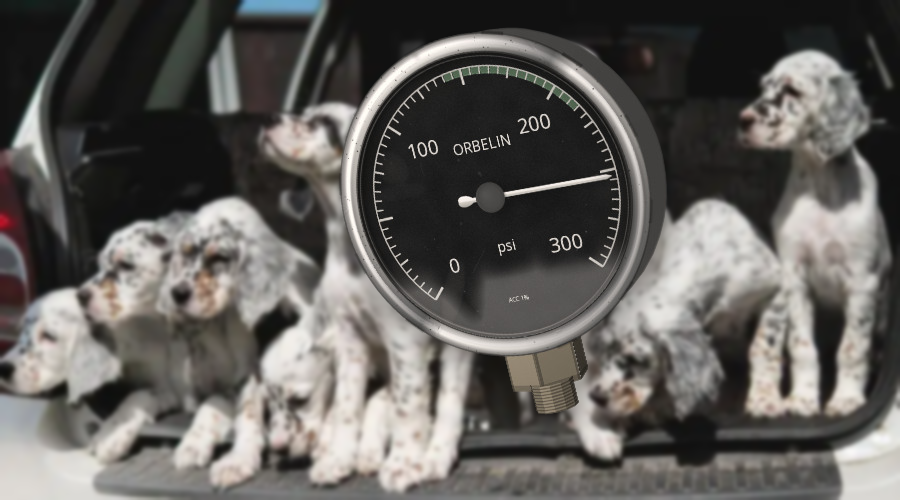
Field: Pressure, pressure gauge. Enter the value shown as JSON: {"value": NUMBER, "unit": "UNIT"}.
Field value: {"value": 252.5, "unit": "psi"}
